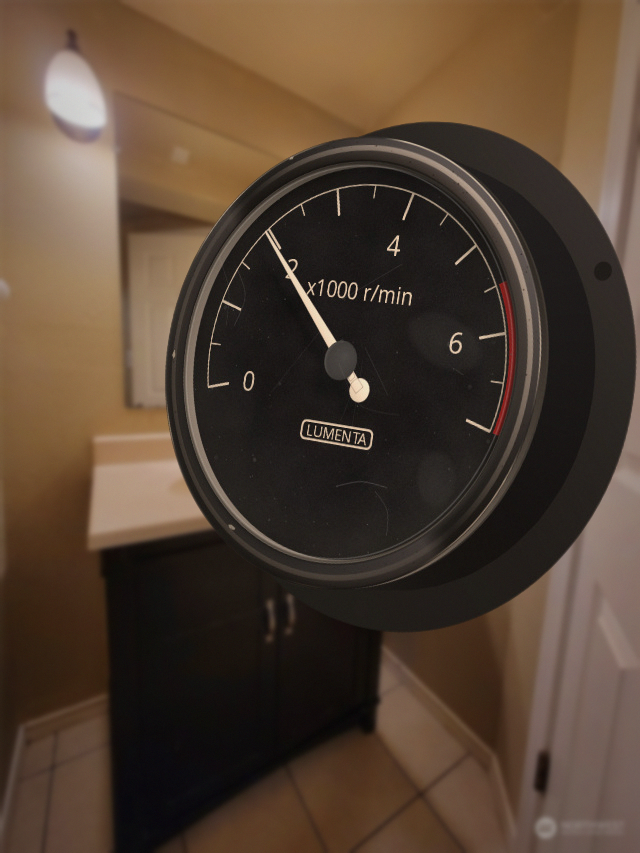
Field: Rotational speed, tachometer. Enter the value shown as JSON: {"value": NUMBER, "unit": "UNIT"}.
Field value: {"value": 2000, "unit": "rpm"}
